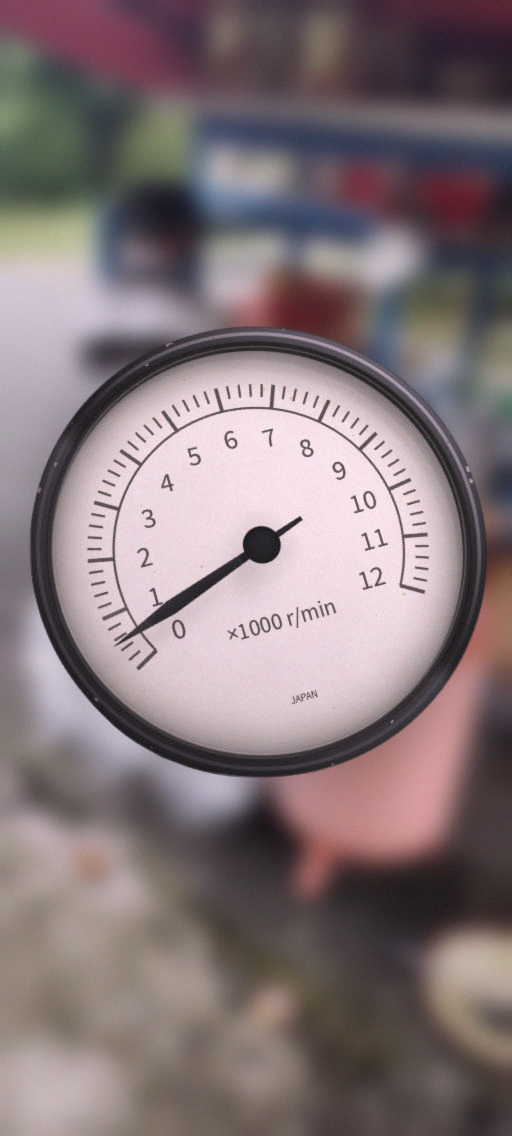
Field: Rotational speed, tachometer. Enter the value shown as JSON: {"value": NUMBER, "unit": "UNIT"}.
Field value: {"value": 500, "unit": "rpm"}
